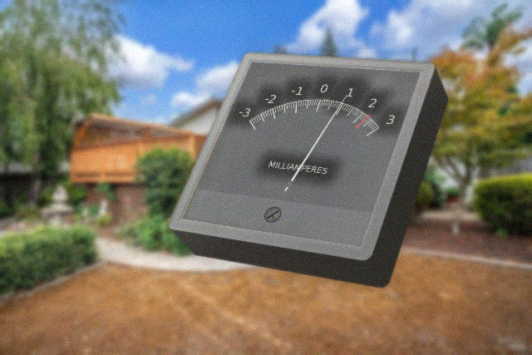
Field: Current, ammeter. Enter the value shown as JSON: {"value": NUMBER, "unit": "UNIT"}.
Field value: {"value": 1, "unit": "mA"}
